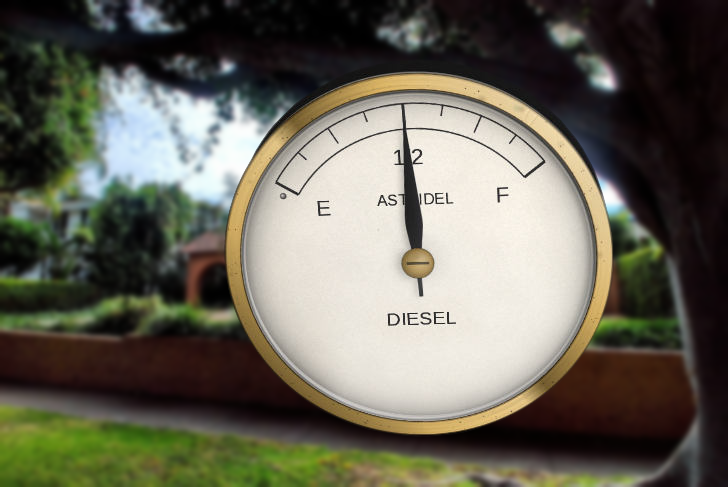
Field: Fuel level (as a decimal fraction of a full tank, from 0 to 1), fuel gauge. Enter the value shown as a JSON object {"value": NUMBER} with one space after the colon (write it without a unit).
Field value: {"value": 0.5}
